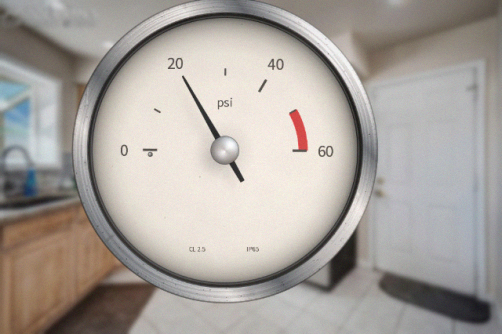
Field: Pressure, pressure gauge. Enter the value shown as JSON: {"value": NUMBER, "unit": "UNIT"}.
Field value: {"value": 20, "unit": "psi"}
